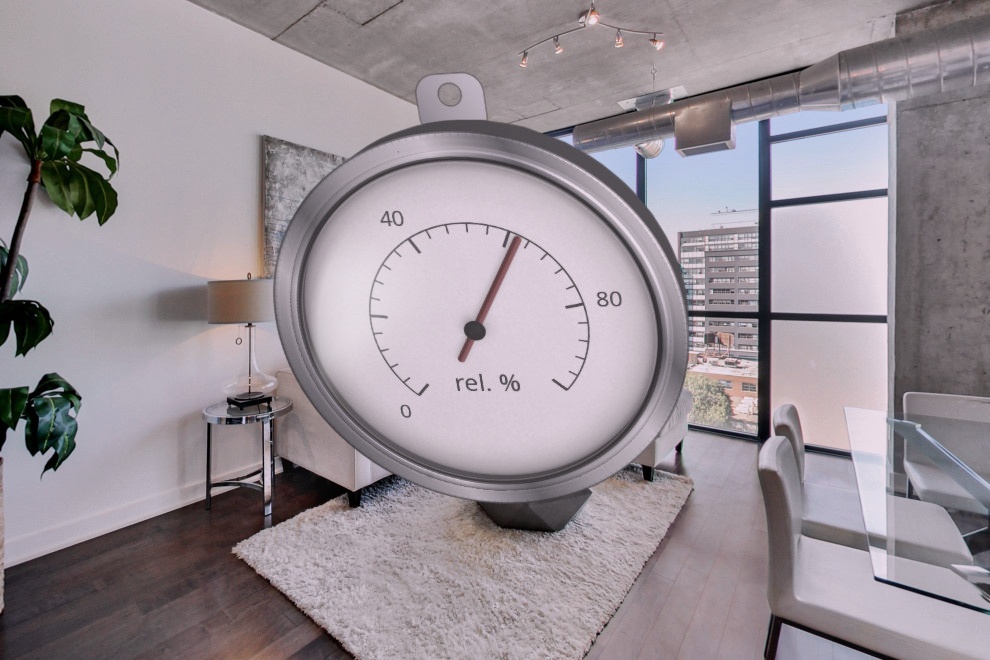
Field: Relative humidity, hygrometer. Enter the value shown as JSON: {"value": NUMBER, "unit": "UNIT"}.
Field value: {"value": 62, "unit": "%"}
